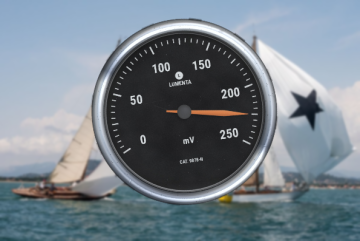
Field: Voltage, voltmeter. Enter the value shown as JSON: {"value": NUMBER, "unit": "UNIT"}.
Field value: {"value": 225, "unit": "mV"}
